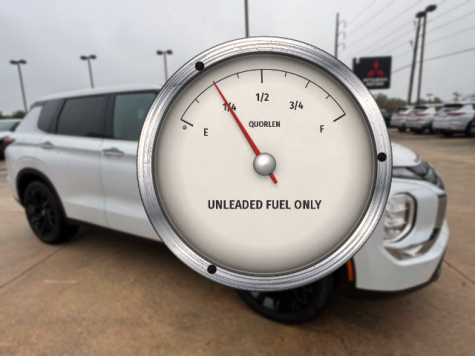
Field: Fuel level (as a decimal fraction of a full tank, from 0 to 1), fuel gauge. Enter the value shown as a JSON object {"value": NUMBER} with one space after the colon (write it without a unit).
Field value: {"value": 0.25}
